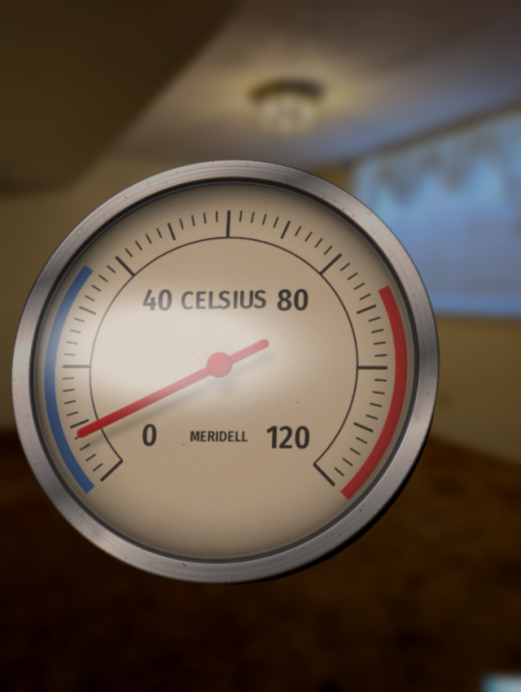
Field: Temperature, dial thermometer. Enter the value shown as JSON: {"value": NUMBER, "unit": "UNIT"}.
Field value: {"value": 8, "unit": "°C"}
